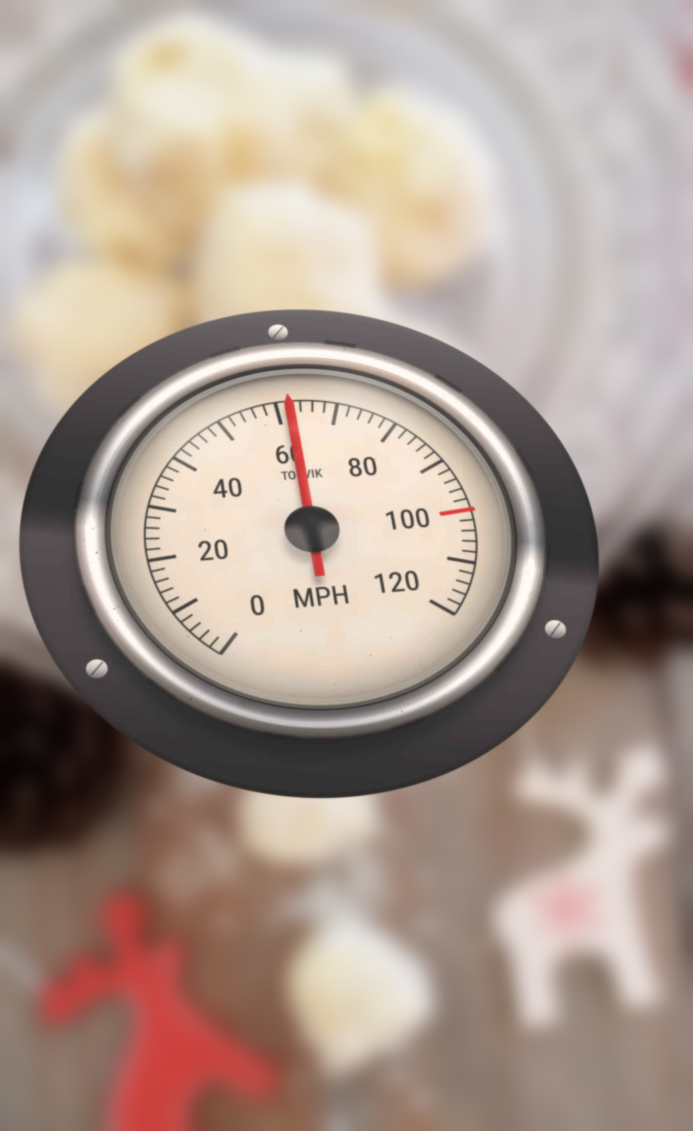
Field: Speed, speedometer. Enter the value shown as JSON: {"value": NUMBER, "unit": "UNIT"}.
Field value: {"value": 62, "unit": "mph"}
